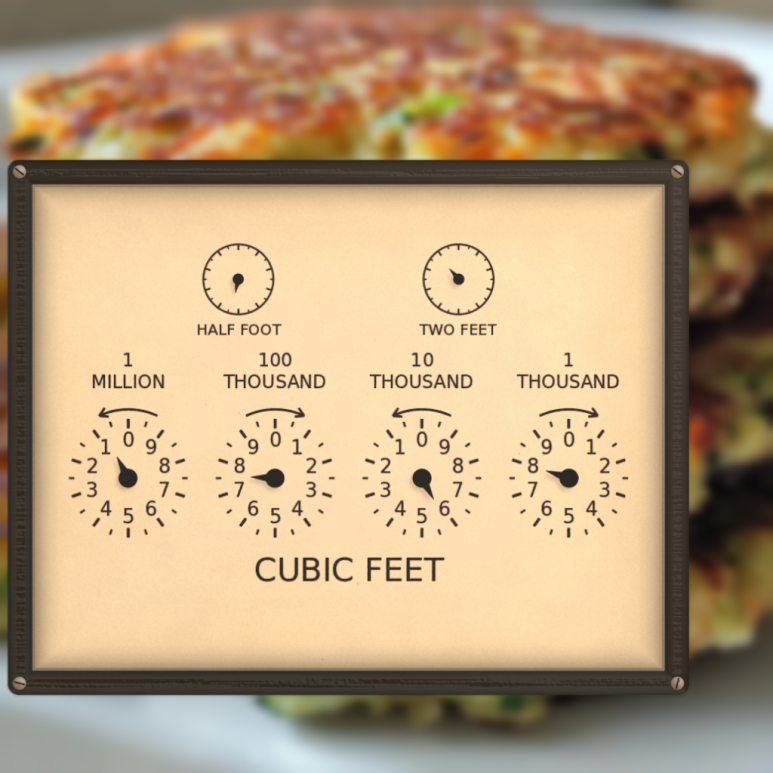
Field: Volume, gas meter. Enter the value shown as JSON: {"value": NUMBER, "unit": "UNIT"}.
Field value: {"value": 75800, "unit": "ft³"}
